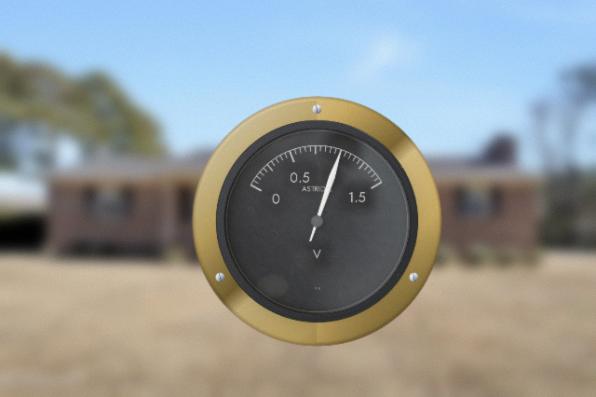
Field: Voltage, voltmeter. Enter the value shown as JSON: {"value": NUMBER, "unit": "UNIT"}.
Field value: {"value": 1, "unit": "V"}
